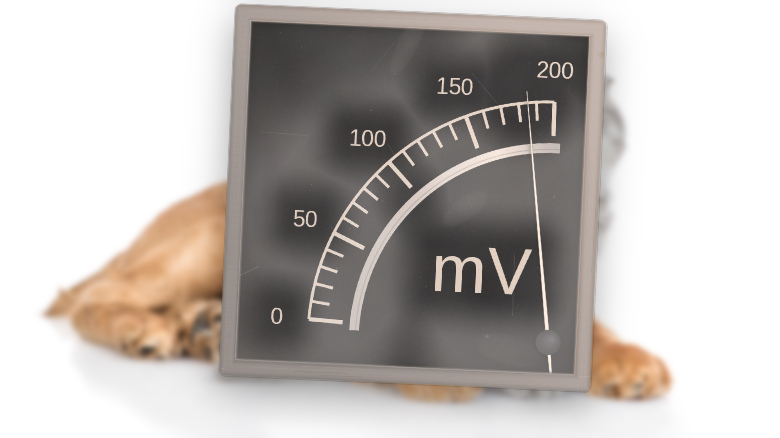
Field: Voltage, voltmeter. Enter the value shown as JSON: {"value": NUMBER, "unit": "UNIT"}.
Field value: {"value": 185, "unit": "mV"}
